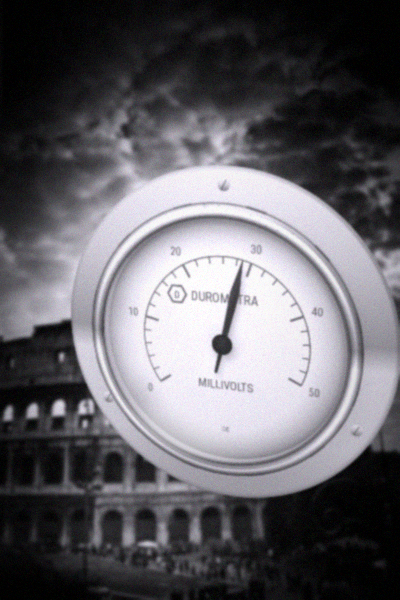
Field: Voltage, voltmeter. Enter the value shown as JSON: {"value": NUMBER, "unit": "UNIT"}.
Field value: {"value": 29, "unit": "mV"}
